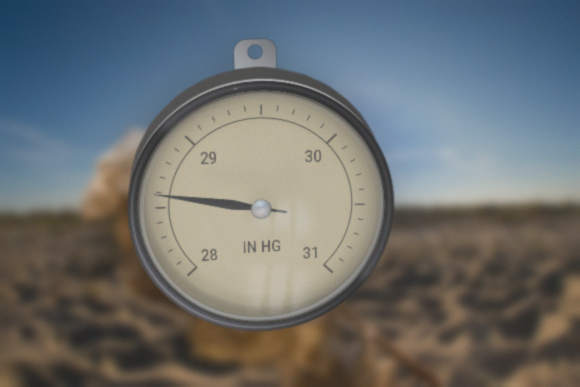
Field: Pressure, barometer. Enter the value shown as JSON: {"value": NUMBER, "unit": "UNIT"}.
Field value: {"value": 28.6, "unit": "inHg"}
